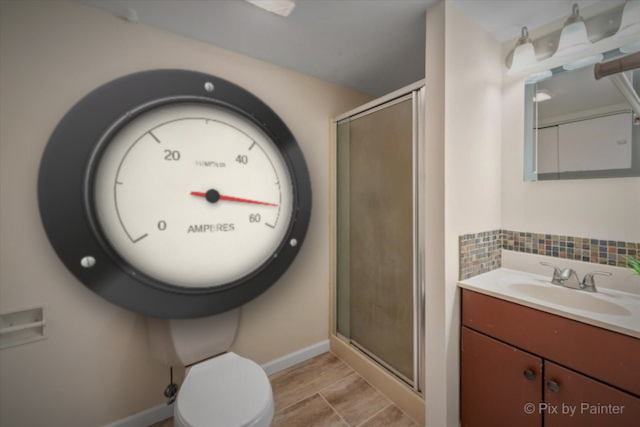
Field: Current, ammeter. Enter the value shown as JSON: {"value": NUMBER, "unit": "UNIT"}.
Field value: {"value": 55, "unit": "A"}
